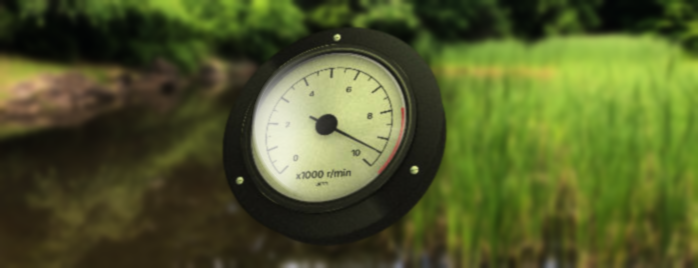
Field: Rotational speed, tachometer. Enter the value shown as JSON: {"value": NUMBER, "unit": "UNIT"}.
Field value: {"value": 9500, "unit": "rpm"}
